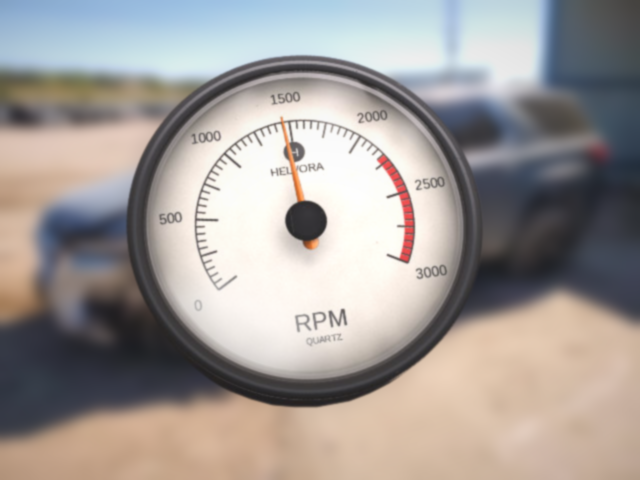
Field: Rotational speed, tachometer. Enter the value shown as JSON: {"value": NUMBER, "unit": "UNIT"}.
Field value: {"value": 1450, "unit": "rpm"}
